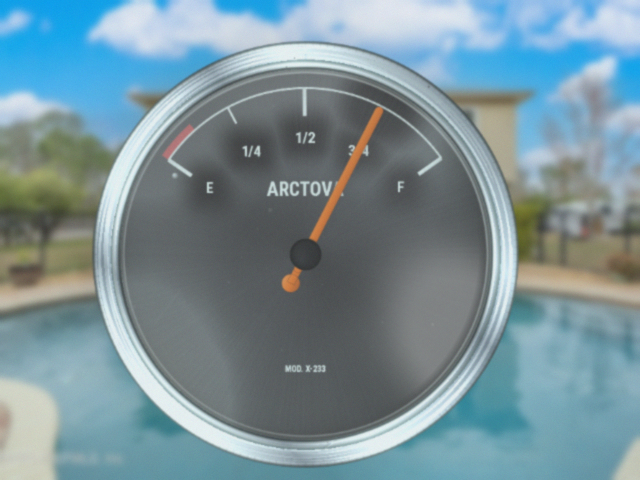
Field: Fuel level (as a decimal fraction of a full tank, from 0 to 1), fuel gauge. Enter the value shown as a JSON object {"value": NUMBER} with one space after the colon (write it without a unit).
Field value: {"value": 0.75}
